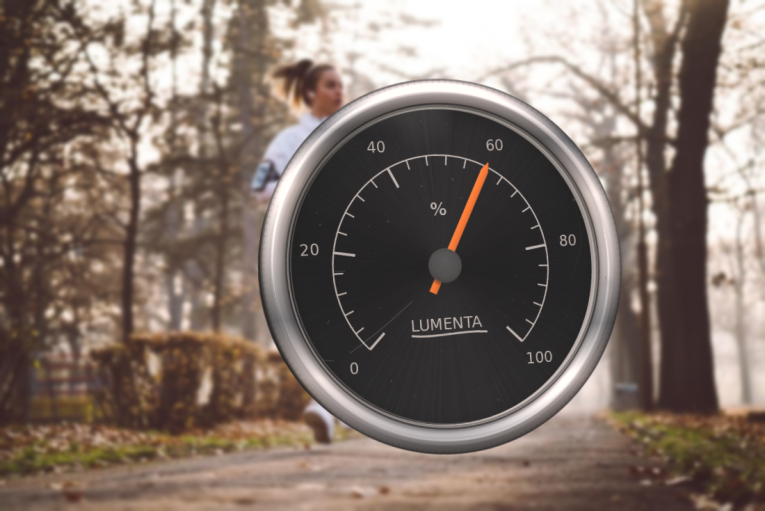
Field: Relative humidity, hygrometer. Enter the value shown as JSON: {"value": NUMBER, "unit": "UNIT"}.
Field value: {"value": 60, "unit": "%"}
